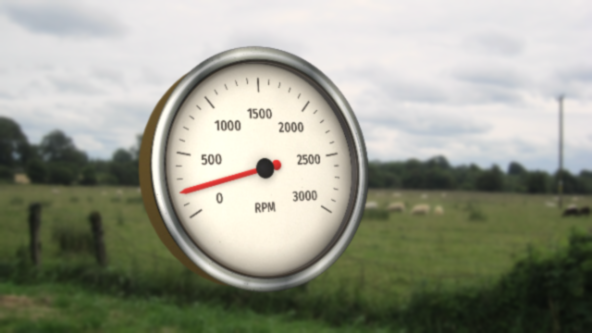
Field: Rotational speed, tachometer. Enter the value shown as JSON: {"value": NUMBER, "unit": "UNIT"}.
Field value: {"value": 200, "unit": "rpm"}
